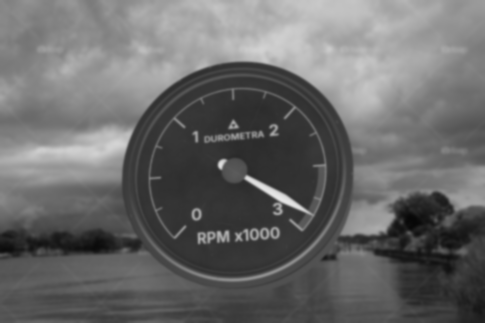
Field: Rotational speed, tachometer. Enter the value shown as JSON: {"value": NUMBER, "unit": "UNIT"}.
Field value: {"value": 2875, "unit": "rpm"}
